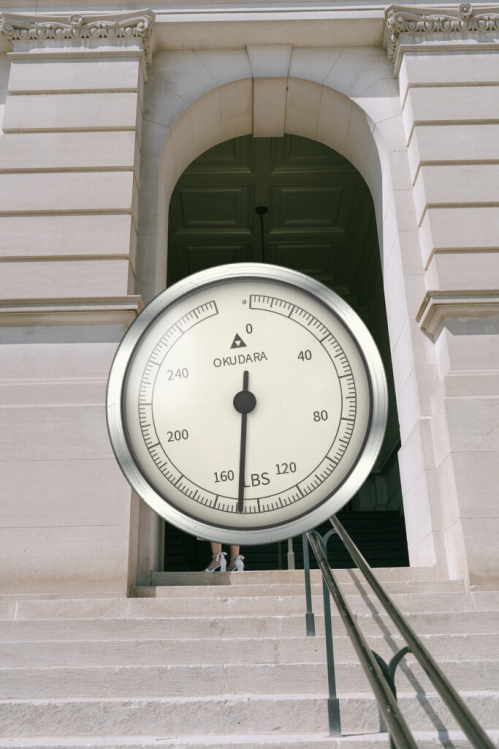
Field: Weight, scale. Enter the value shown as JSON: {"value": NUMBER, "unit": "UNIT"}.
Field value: {"value": 148, "unit": "lb"}
